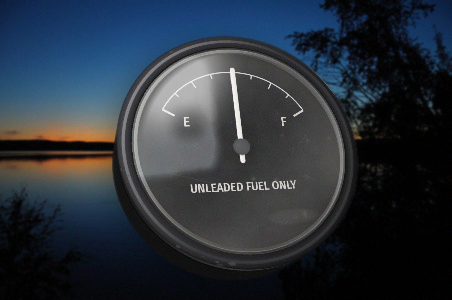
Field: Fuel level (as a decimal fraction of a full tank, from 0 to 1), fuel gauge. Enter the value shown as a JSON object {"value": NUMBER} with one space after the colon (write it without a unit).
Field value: {"value": 0.5}
